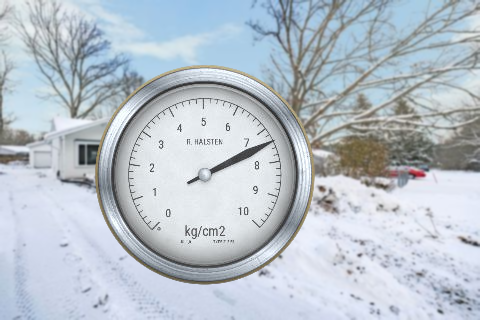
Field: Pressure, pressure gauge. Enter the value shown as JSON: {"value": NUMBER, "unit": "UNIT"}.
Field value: {"value": 7.4, "unit": "kg/cm²"}
